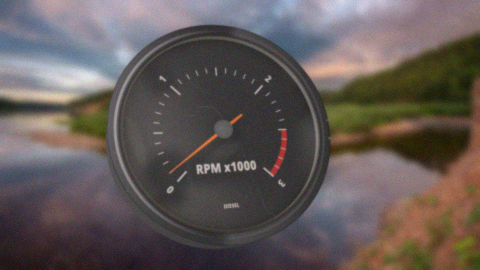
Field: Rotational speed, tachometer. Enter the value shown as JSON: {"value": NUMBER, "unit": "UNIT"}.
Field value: {"value": 100, "unit": "rpm"}
